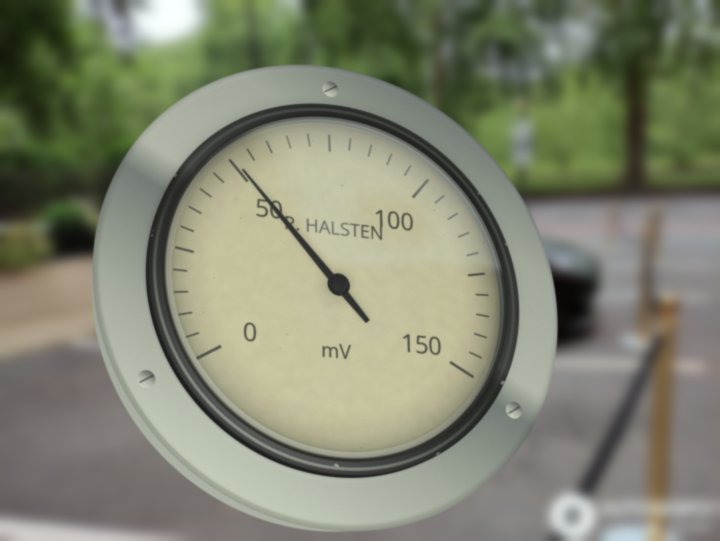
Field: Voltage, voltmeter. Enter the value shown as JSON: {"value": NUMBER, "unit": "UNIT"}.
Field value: {"value": 50, "unit": "mV"}
